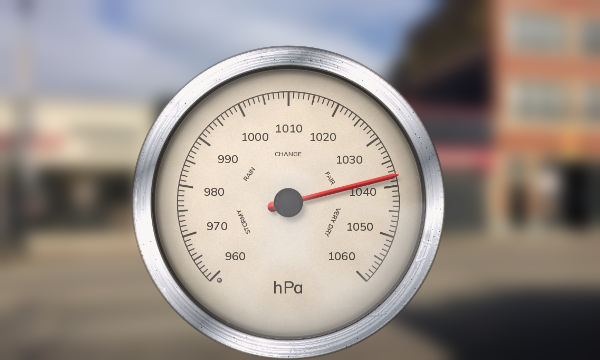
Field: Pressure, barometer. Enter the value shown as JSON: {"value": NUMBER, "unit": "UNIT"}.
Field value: {"value": 1038, "unit": "hPa"}
